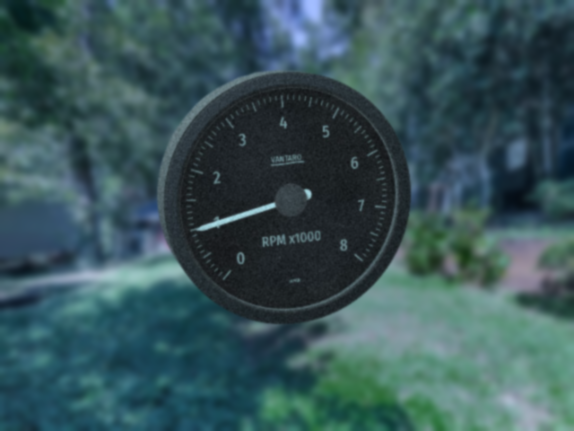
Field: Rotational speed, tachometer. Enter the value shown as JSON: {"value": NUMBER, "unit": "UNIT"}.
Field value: {"value": 1000, "unit": "rpm"}
